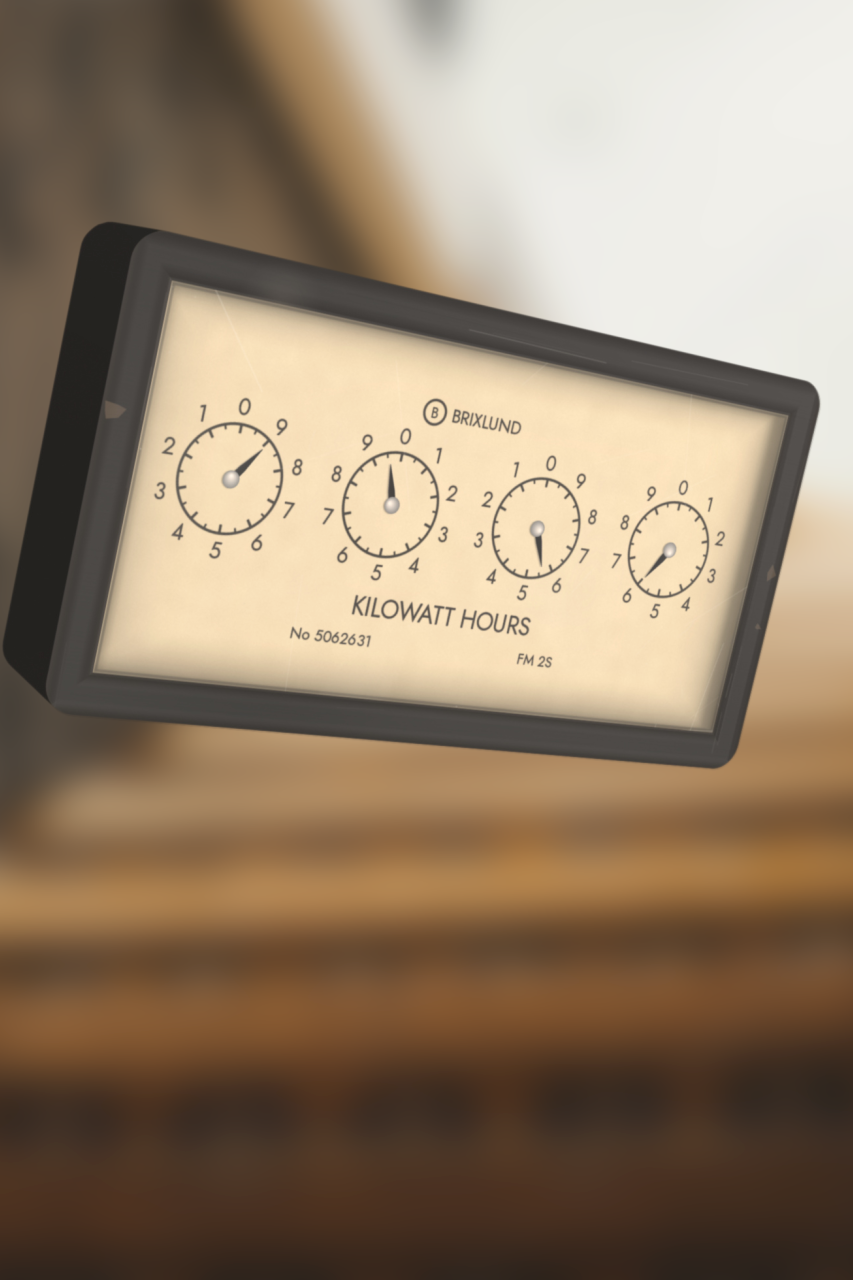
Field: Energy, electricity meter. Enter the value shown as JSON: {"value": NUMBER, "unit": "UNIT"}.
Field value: {"value": 8956, "unit": "kWh"}
